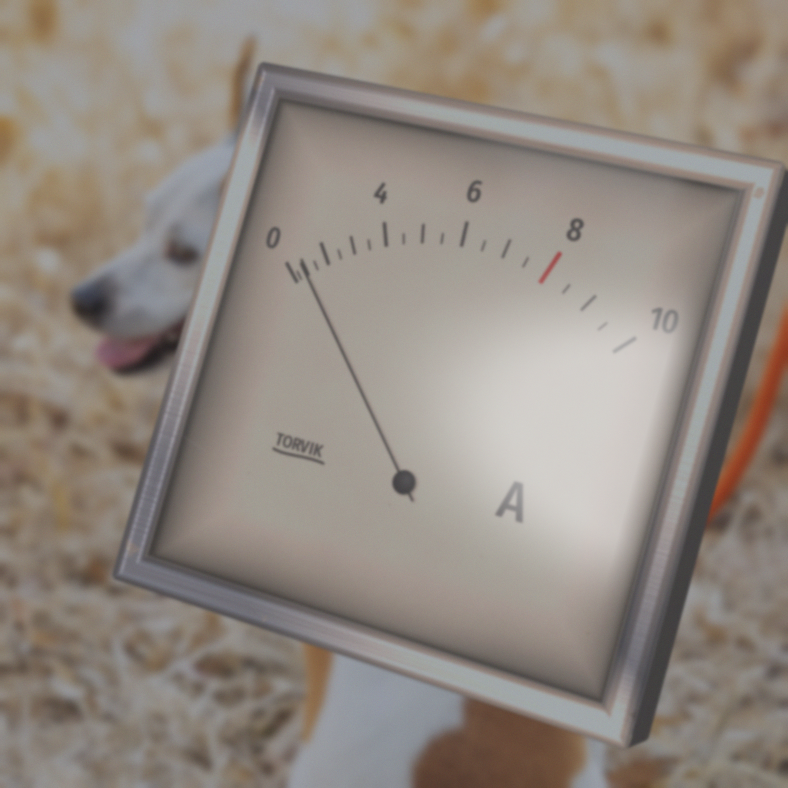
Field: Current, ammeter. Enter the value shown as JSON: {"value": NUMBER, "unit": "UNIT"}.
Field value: {"value": 1, "unit": "A"}
